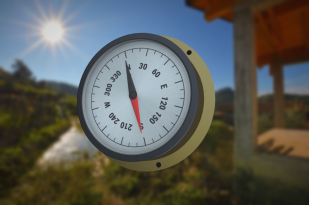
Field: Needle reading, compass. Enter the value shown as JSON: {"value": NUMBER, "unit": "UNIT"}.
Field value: {"value": 180, "unit": "°"}
